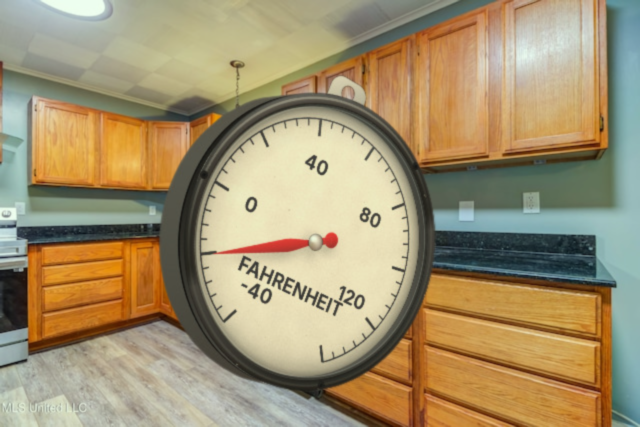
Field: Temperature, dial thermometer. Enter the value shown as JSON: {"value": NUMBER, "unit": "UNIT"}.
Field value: {"value": -20, "unit": "°F"}
